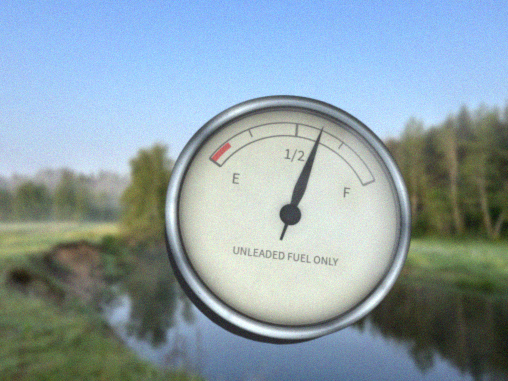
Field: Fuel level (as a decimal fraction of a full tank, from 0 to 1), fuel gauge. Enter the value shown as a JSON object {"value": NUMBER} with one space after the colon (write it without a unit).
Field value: {"value": 0.625}
